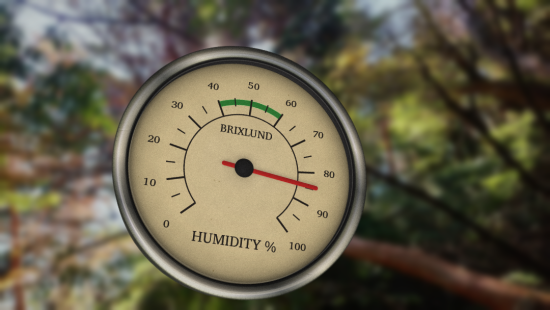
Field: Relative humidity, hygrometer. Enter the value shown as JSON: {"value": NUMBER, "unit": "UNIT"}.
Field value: {"value": 85, "unit": "%"}
